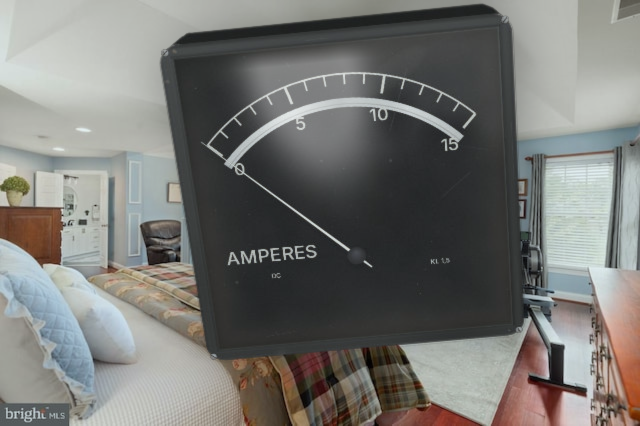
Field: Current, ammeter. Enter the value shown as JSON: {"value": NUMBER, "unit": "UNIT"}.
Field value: {"value": 0, "unit": "A"}
